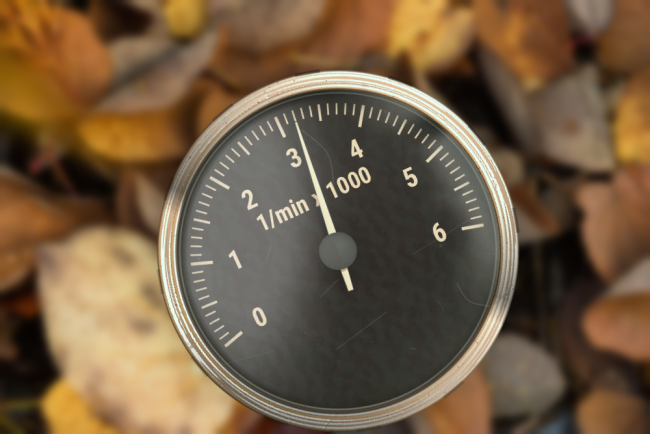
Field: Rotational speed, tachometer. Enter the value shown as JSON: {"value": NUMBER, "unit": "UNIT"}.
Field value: {"value": 3200, "unit": "rpm"}
